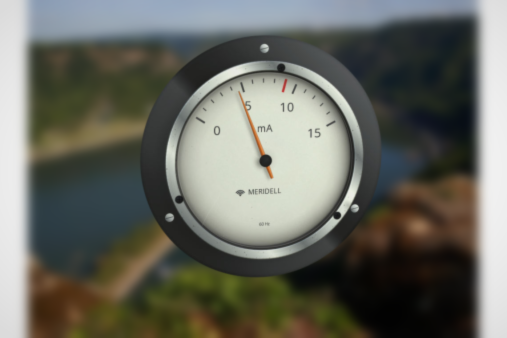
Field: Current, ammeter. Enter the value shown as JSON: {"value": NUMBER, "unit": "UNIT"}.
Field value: {"value": 4.5, "unit": "mA"}
